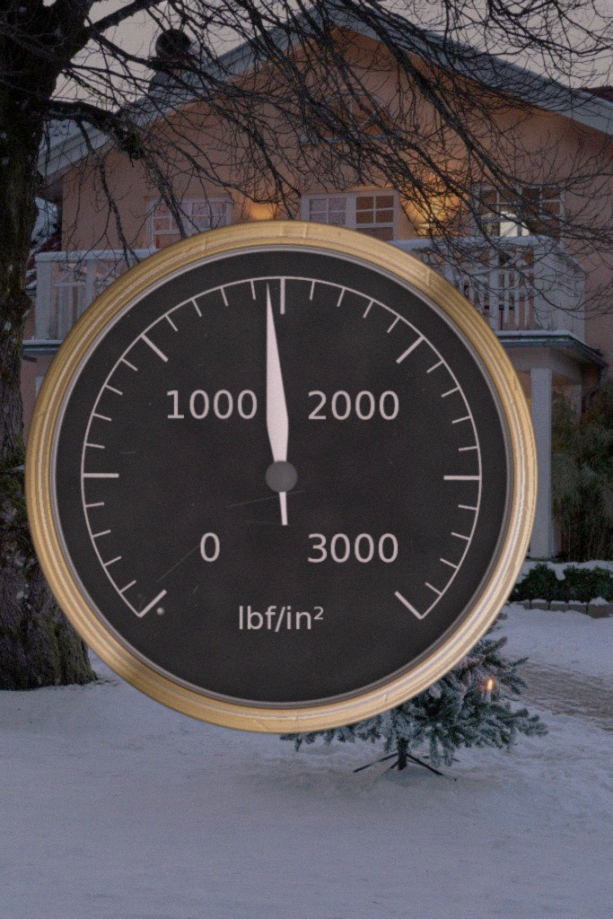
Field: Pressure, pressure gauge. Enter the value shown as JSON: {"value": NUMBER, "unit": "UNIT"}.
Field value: {"value": 1450, "unit": "psi"}
